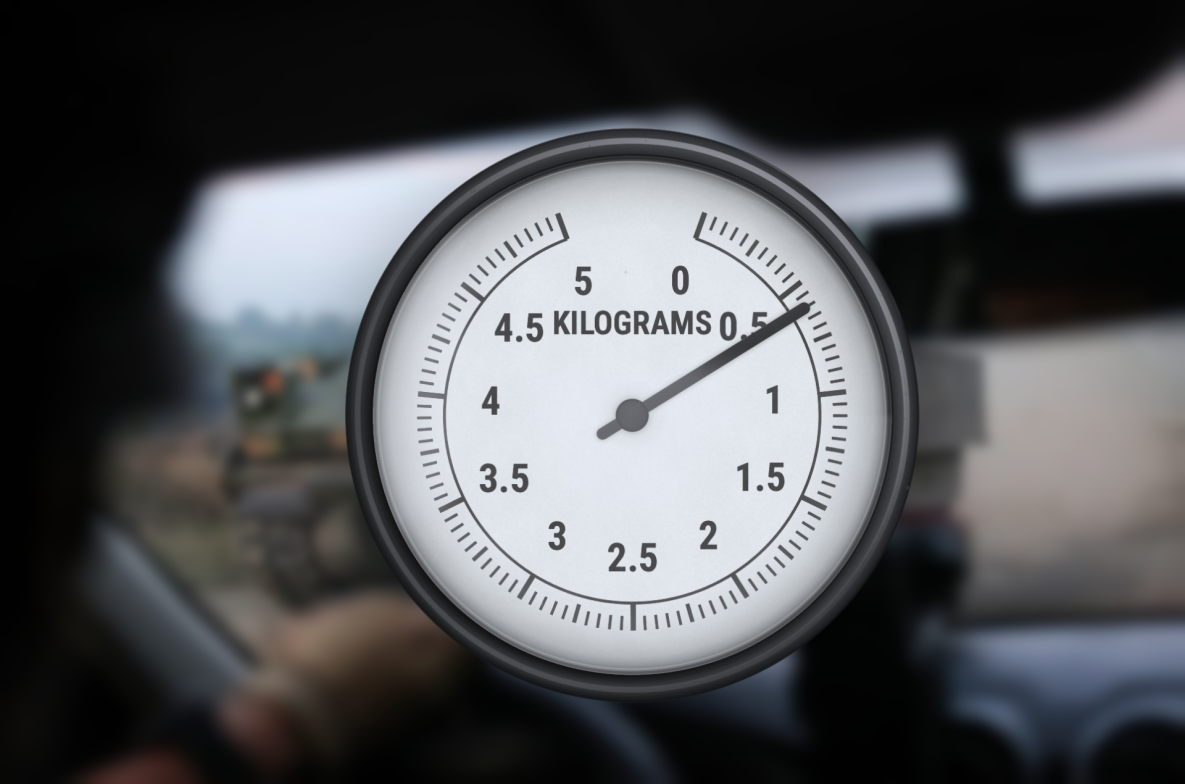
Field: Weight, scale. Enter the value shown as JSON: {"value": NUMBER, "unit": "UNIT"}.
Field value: {"value": 0.6, "unit": "kg"}
